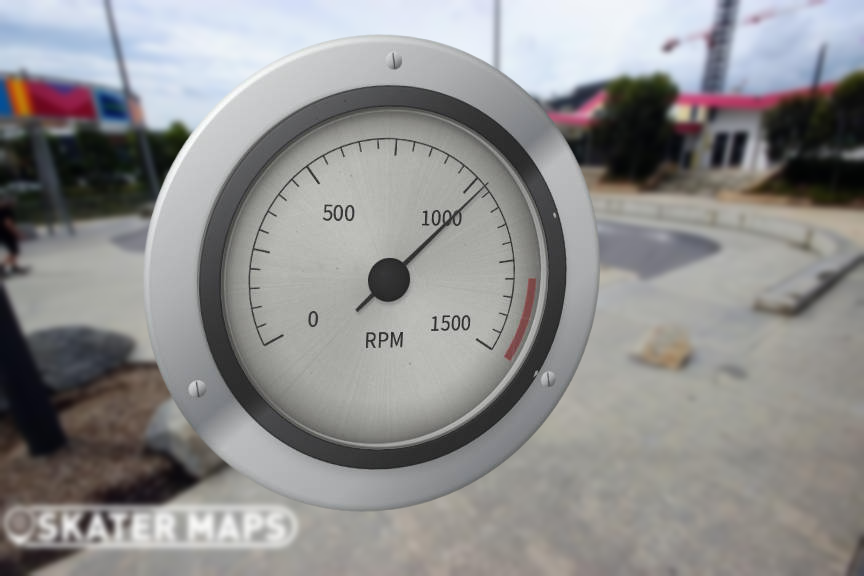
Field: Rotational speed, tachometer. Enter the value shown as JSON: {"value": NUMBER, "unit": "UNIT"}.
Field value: {"value": 1025, "unit": "rpm"}
